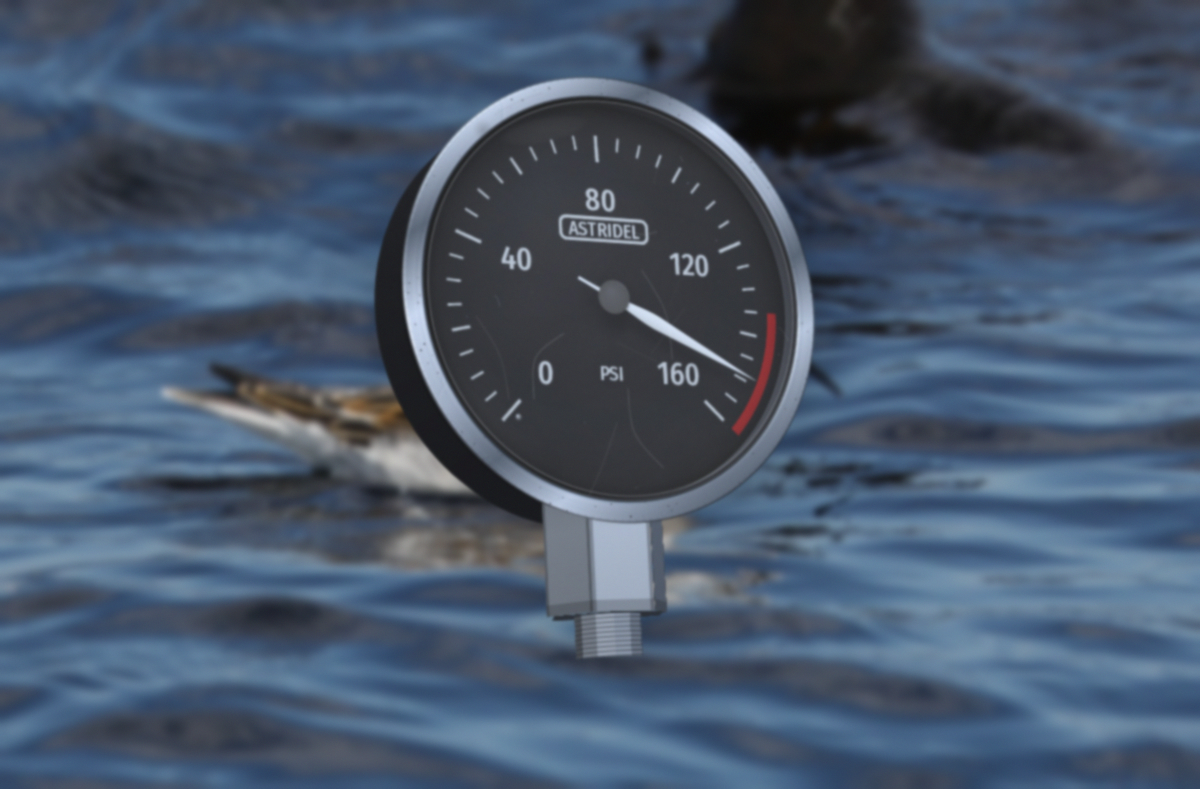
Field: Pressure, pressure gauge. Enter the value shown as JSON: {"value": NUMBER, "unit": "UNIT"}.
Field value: {"value": 150, "unit": "psi"}
